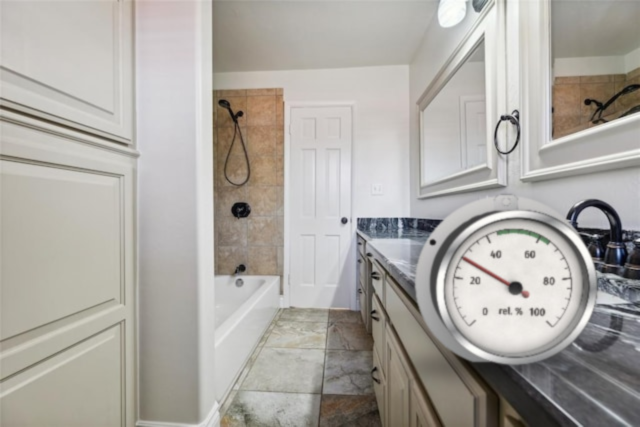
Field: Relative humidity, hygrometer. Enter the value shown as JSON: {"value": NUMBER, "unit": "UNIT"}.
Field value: {"value": 28, "unit": "%"}
